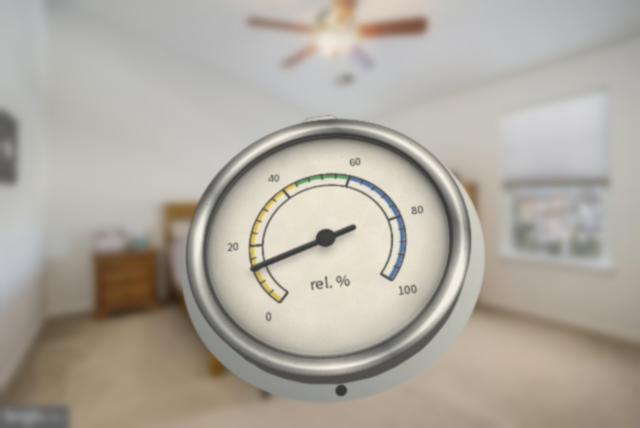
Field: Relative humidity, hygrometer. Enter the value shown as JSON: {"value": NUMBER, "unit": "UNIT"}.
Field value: {"value": 12, "unit": "%"}
